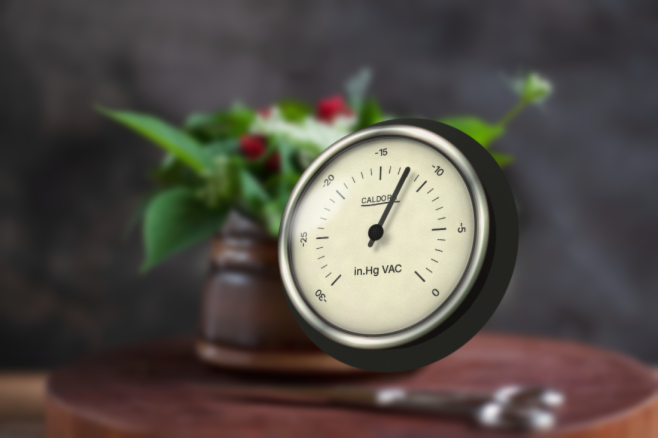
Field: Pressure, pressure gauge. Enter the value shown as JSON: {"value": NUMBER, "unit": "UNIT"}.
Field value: {"value": -12, "unit": "inHg"}
